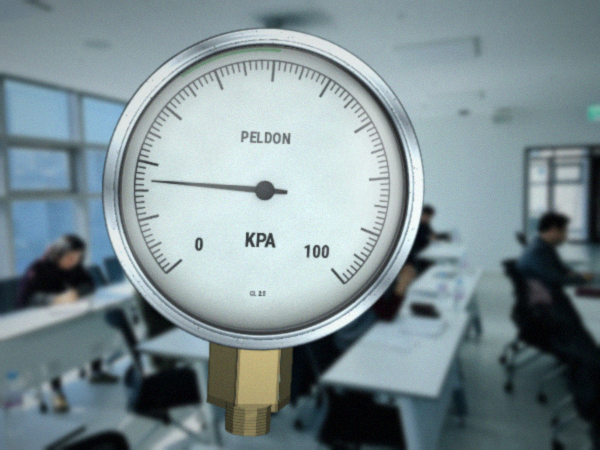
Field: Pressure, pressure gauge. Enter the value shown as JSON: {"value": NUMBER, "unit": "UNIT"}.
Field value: {"value": 17, "unit": "kPa"}
